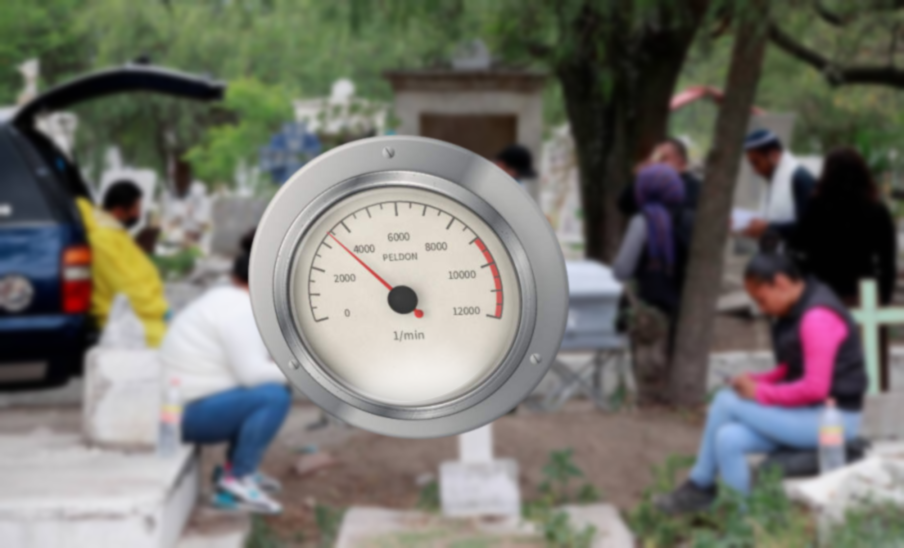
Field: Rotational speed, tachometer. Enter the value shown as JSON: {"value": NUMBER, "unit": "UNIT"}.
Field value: {"value": 3500, "unit": "rpm"}
